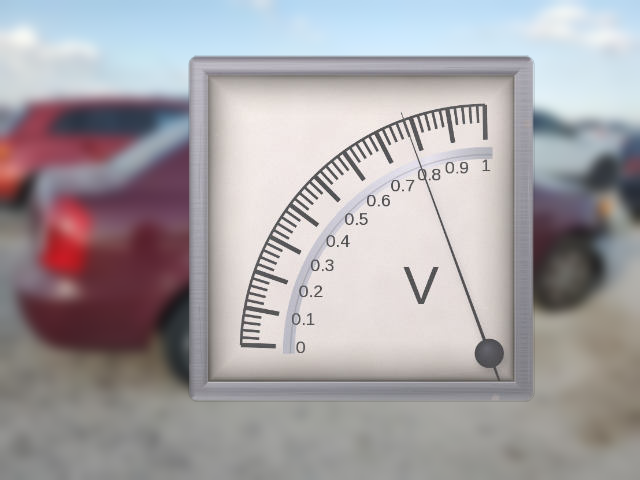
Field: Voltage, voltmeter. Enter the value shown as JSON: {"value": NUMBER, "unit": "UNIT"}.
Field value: {"value": 0.78, "unit": "V"}
